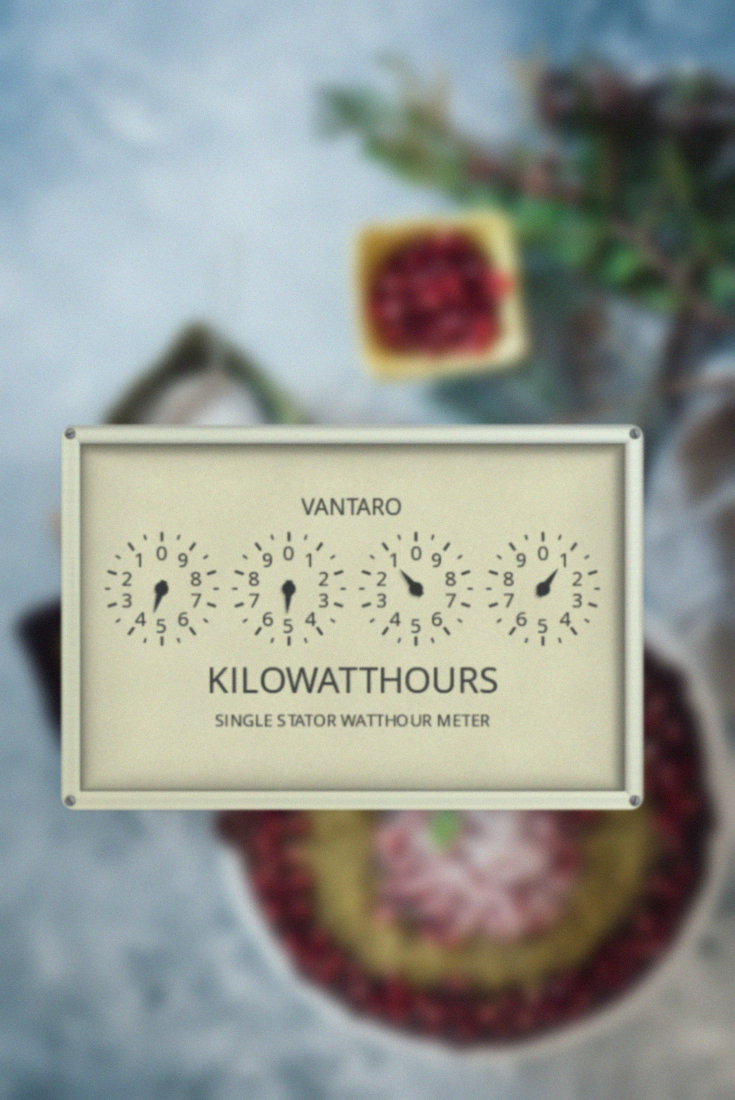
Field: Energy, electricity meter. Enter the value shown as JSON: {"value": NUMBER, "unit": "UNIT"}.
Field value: {"value": 4511, "unit": "kWh"}
